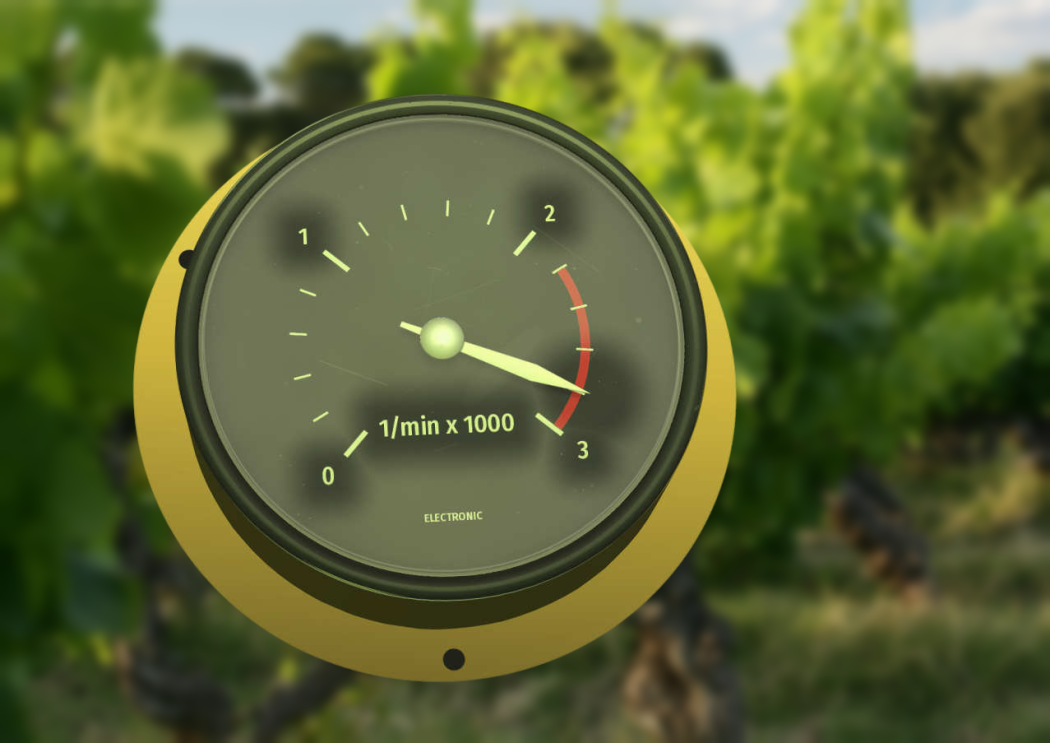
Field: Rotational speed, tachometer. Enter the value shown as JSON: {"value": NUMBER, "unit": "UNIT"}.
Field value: {"value": 2800, "unit": "rpm"}
